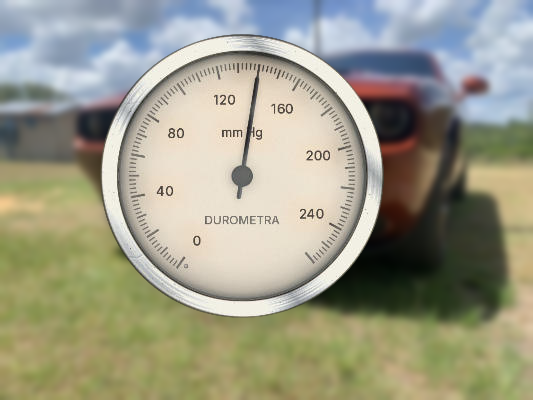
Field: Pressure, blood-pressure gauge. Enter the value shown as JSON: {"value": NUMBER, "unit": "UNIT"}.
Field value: {"value": 140, "unit": "mmHg"}
